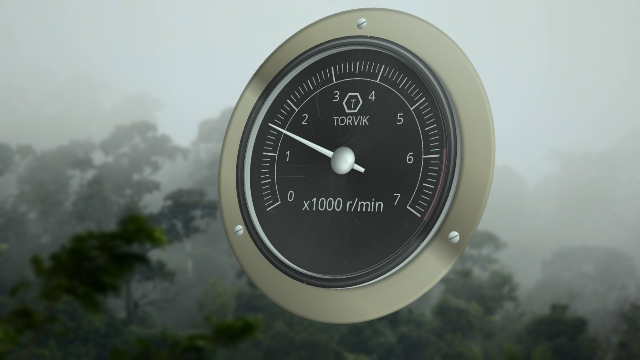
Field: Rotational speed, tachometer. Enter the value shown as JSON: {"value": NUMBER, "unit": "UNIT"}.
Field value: {"value": 1500, "unit": "rpm"}
